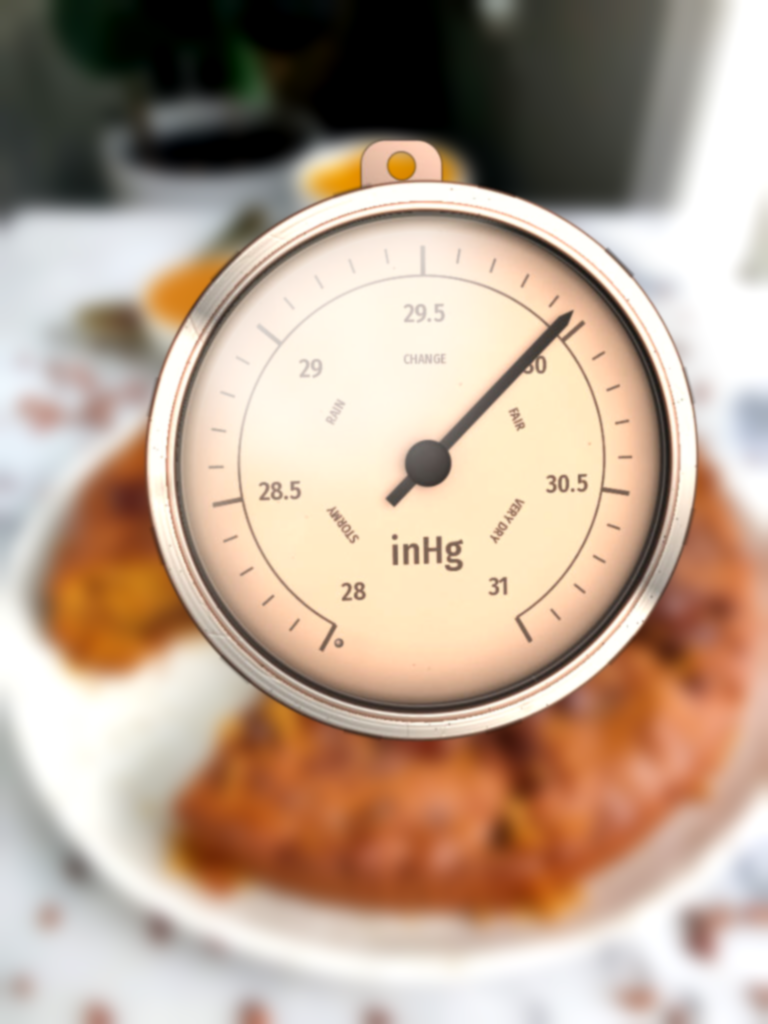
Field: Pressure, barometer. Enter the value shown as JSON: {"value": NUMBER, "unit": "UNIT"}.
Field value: {"value": 29.95, "unit": "inHg"}
